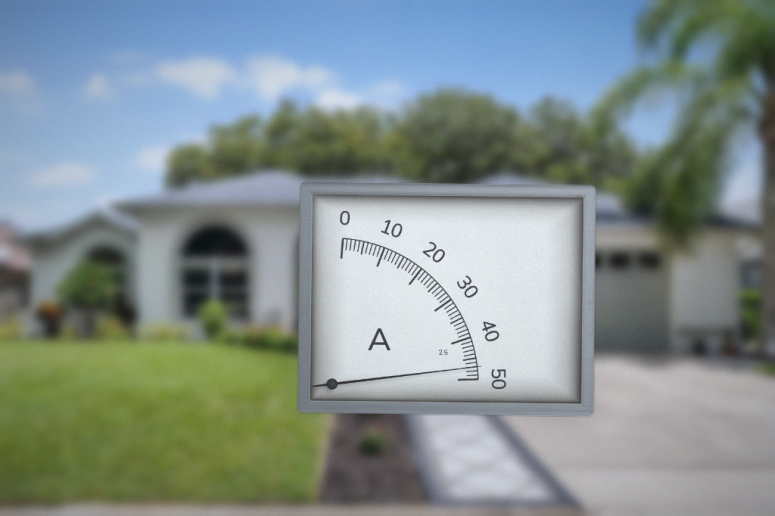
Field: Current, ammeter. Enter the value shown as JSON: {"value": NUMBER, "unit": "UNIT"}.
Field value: {"value": 47, "unit": "A"}
